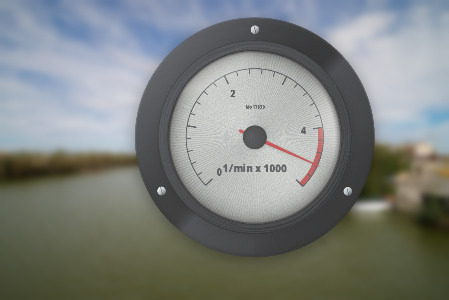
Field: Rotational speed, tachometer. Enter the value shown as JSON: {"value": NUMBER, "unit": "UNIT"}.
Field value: {"value": 4600, "unit": "rpm"}
